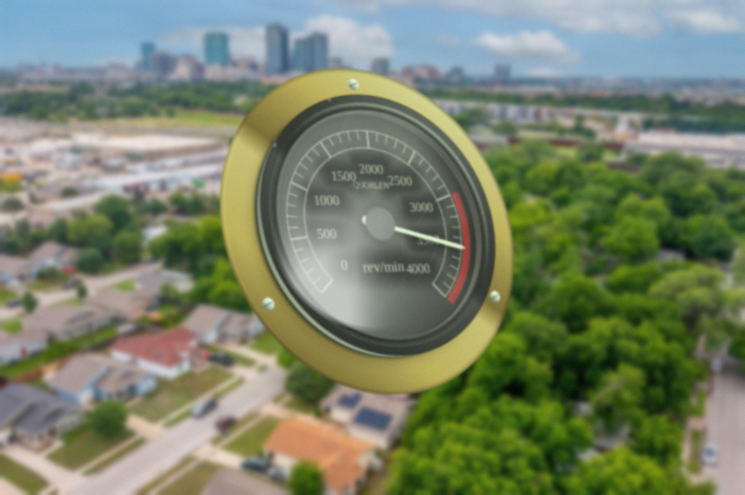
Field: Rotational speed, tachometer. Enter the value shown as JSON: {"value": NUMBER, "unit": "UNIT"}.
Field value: {"value": 3500, "unit": "rpm"}
